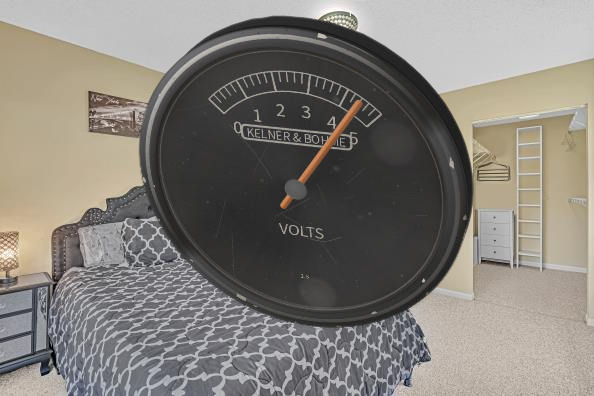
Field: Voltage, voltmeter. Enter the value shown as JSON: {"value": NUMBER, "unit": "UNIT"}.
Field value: {"value": 4.4, "unit": "V"}
